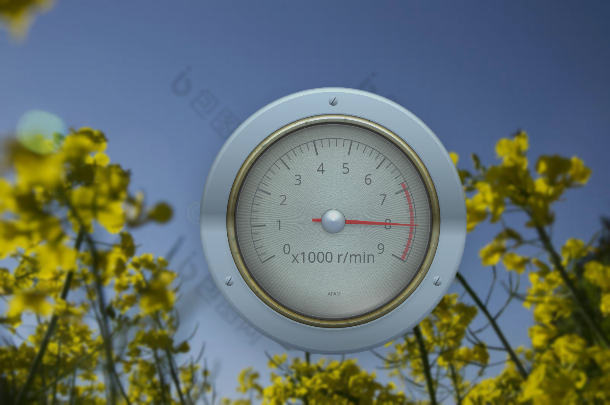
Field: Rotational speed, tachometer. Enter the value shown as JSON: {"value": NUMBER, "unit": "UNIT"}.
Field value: {"value": 8000, "unit": "rpm"}
